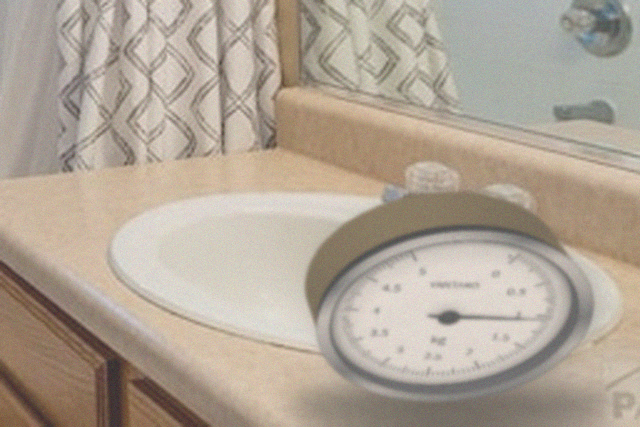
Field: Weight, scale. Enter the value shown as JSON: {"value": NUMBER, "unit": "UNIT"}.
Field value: {"value": 1, "unit": "kg"}
